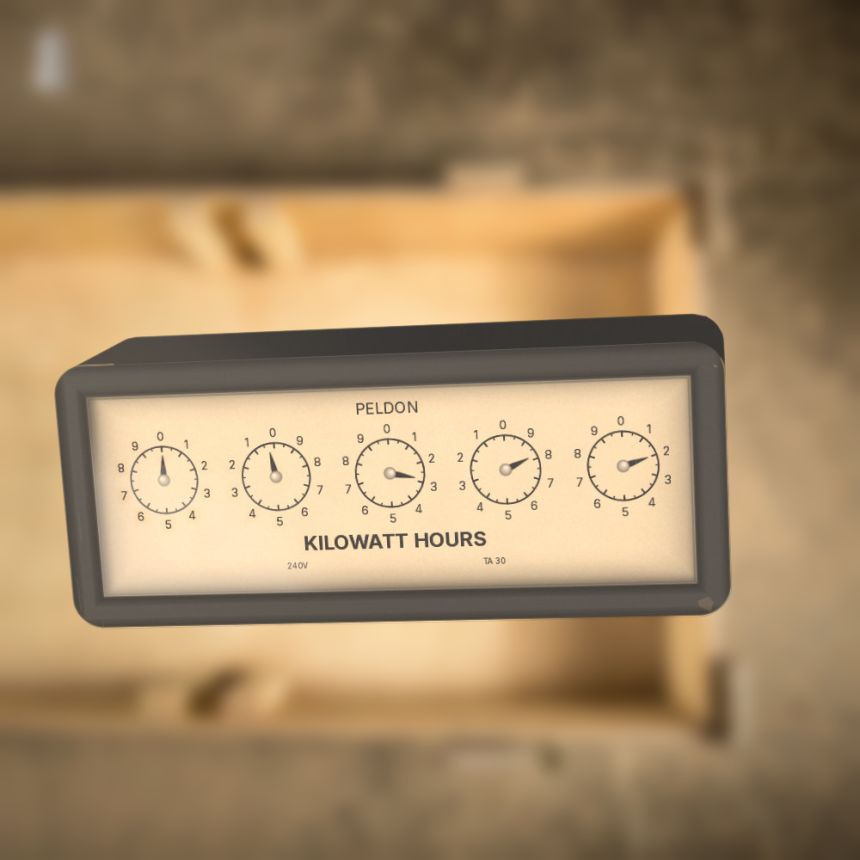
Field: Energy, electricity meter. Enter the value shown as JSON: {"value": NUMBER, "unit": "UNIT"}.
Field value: {"value": 282, "unit": "kWh"}
